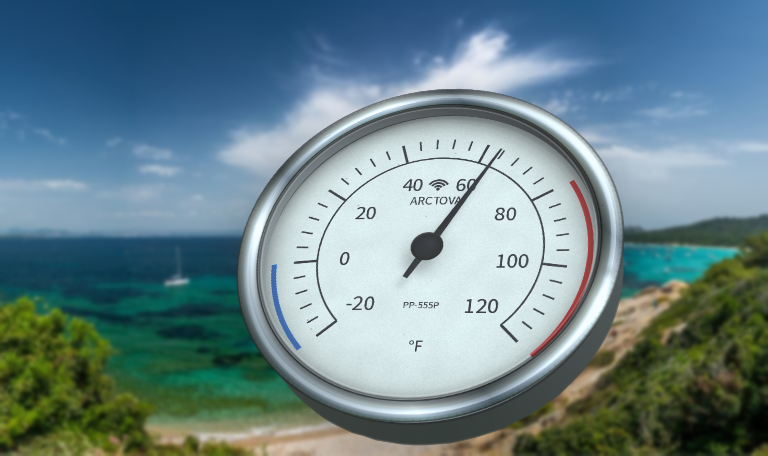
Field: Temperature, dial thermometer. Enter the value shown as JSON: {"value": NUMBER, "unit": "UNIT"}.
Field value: {"value": 64, "unit": "°F"}
